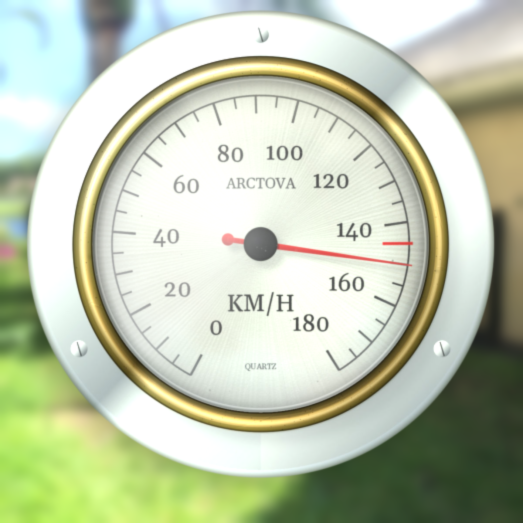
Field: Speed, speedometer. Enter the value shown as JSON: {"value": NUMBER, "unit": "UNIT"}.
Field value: {"value": 150, "unit": "km/h"}
